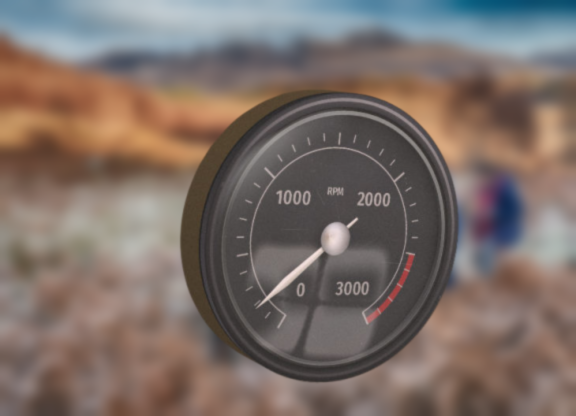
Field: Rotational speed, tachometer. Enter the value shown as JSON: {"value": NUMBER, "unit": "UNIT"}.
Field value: {"value": 200, "unit": "rpm"}
